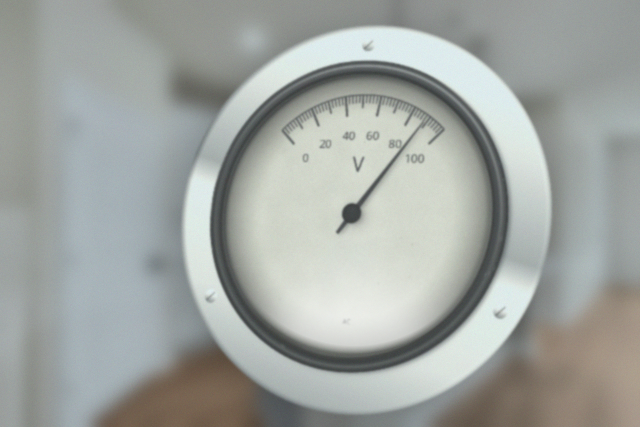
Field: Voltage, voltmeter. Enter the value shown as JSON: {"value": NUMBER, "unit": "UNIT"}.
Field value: {"value": 90, "unit": "V"}
